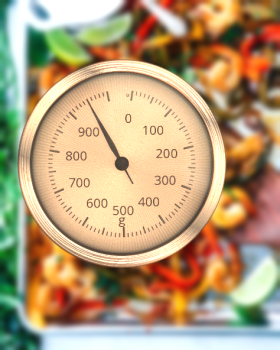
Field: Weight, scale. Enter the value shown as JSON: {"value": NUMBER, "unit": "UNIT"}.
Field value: {"value": 950, "unit": "g"}
